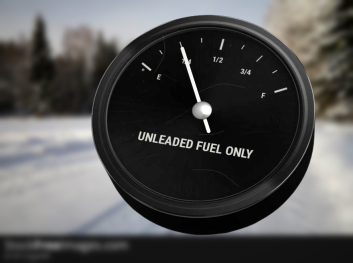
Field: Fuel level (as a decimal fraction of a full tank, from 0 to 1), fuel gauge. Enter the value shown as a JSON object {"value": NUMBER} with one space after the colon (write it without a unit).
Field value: {"value": 0.25}
